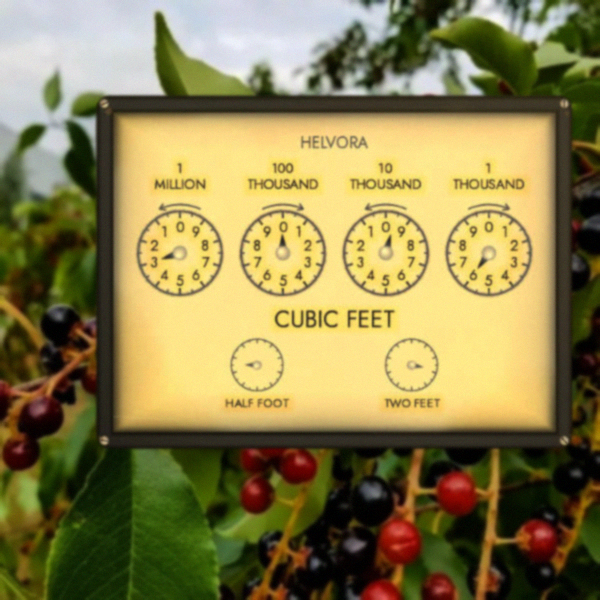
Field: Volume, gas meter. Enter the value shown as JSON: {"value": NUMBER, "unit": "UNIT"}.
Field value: {"value": 299600, "unit": "ft³"}
